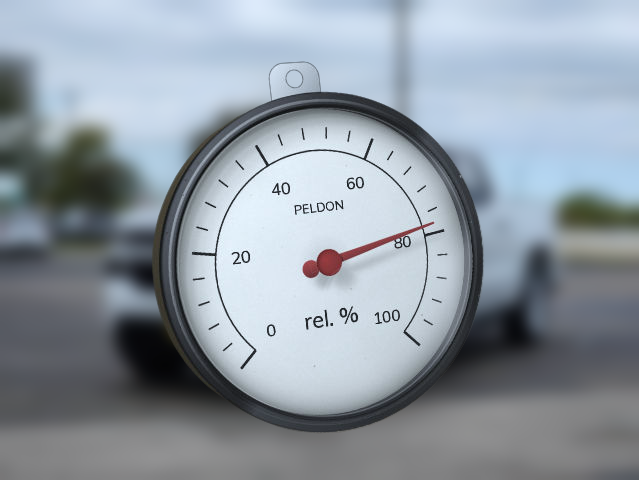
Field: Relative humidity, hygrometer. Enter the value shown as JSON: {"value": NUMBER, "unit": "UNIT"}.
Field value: {"value": 78, "unit": "%"}
